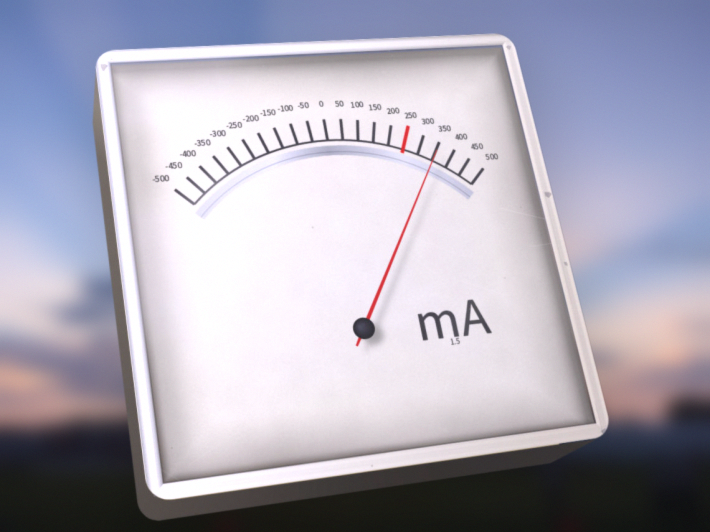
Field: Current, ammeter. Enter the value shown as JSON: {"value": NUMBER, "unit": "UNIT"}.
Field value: {"value": 350, "unit": "mA"}
